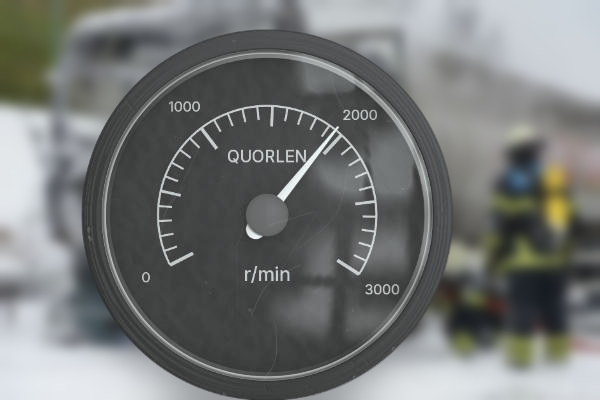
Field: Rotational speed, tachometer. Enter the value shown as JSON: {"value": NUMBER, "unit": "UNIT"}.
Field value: {"value": 1950, "unit": "rpm"}
